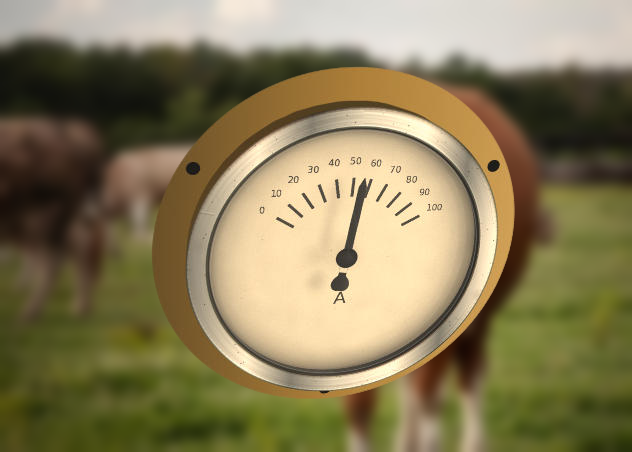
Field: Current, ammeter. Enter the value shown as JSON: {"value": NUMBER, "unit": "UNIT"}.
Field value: {"value": 55, "unit": "A"}
